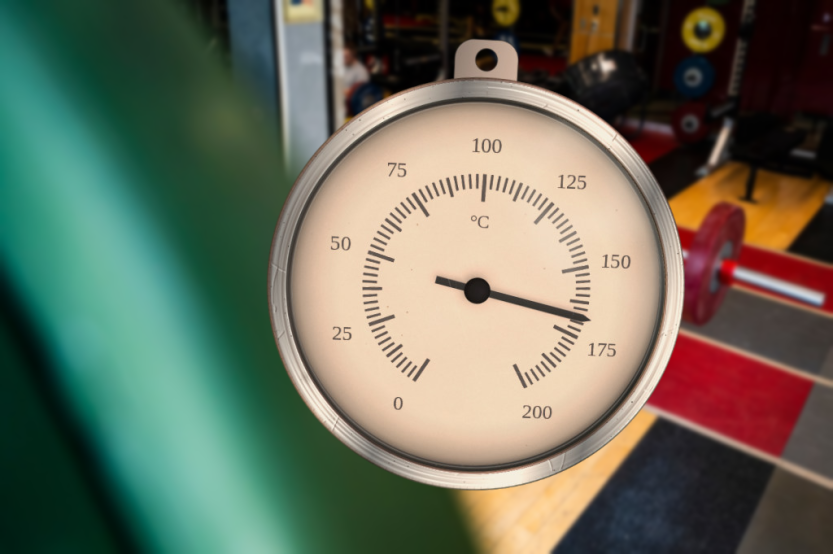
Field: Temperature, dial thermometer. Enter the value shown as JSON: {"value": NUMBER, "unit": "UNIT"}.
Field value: {"value": 167.5, "unit": "°C"}
